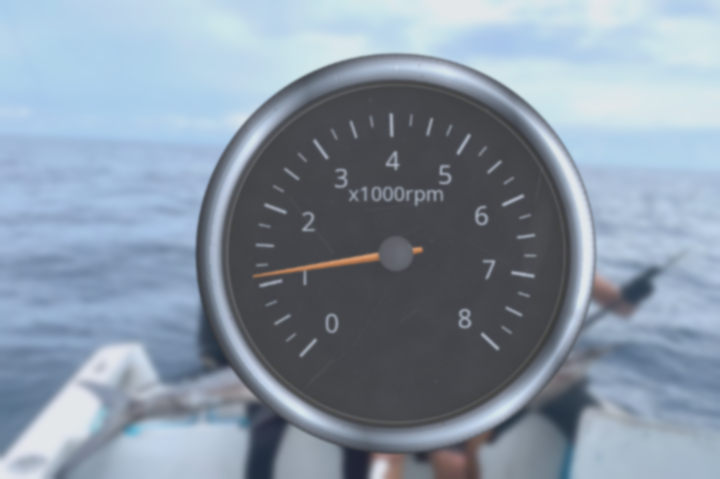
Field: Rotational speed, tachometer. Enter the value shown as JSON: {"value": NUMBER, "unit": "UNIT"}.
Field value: {"value": 1125, "unit": "rpm"}
